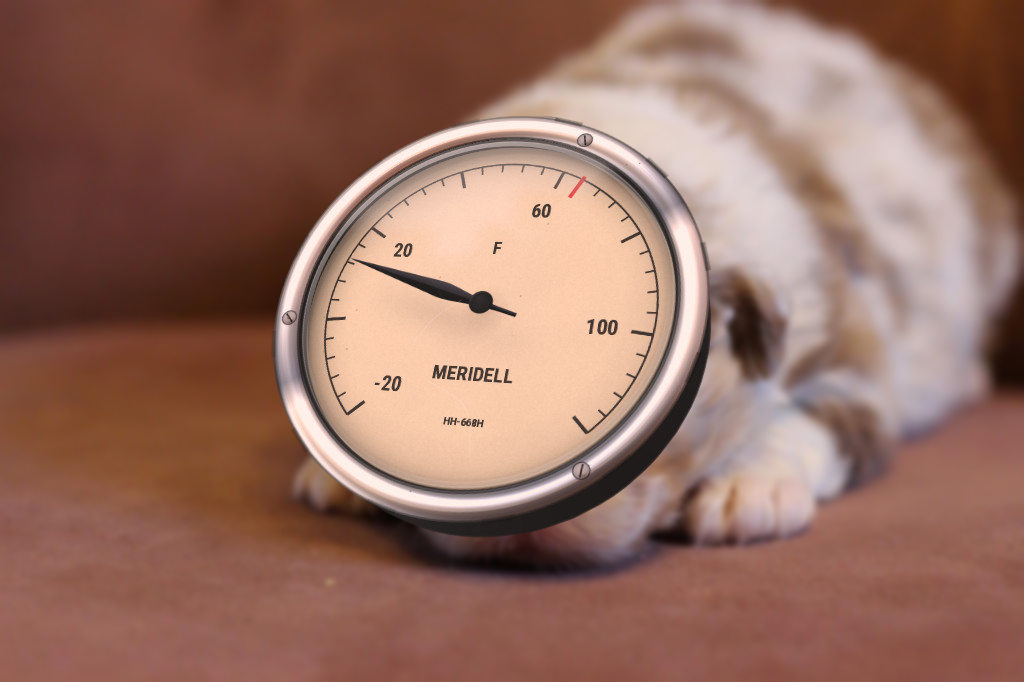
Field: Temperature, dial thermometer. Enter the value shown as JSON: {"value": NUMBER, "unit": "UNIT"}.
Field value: {"value": 12, "unit": "°F"}
